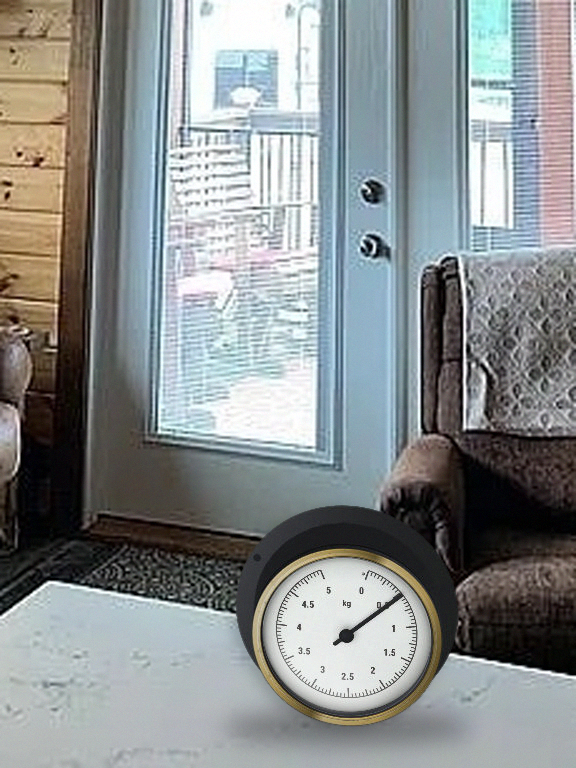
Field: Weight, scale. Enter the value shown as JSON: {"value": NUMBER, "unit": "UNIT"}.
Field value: {"value": 0.5, "unit": "kg"}
